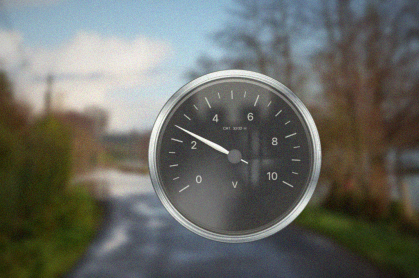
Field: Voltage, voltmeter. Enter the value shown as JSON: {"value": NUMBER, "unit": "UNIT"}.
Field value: {"value": 2.5, "unit": "V"}
